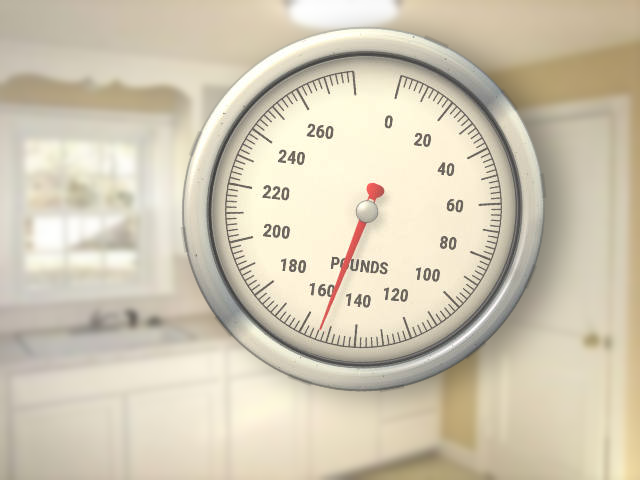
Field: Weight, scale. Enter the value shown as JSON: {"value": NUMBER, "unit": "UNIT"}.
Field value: {"value": 154, "unit": "lb"}
